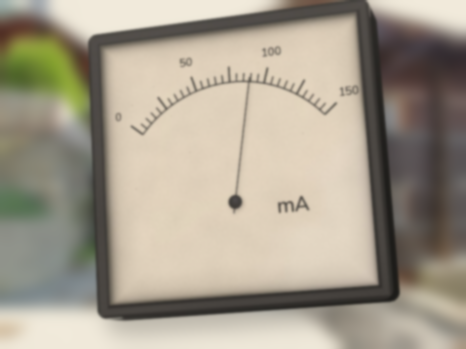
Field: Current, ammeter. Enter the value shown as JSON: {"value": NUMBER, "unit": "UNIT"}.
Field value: {"value": 90, "unit": "mA"}
